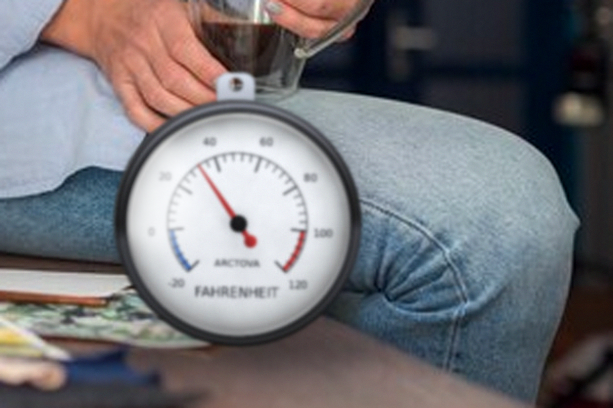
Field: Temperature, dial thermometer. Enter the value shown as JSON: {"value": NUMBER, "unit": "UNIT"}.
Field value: {"value": 32, "unit": "°F"}
